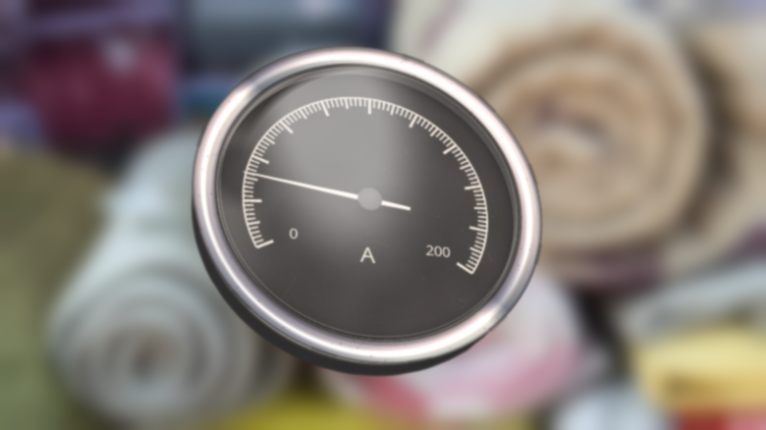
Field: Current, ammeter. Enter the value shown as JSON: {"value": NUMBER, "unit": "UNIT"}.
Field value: {"value": 30, "unit": "A"}
